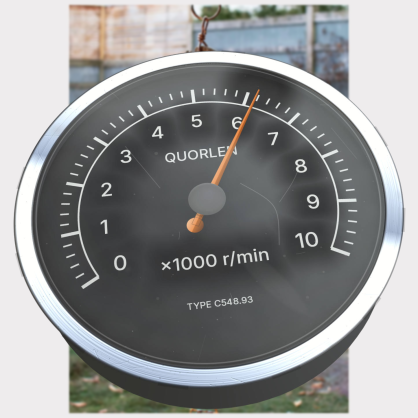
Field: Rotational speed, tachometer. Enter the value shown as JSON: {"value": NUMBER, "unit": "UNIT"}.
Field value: {"value": 6200, "unit": "rpm"}
